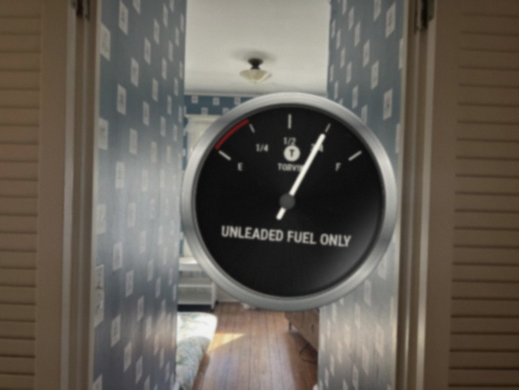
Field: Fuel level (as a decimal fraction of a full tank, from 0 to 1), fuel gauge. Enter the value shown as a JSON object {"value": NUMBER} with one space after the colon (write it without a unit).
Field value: {"value": 0.75}
